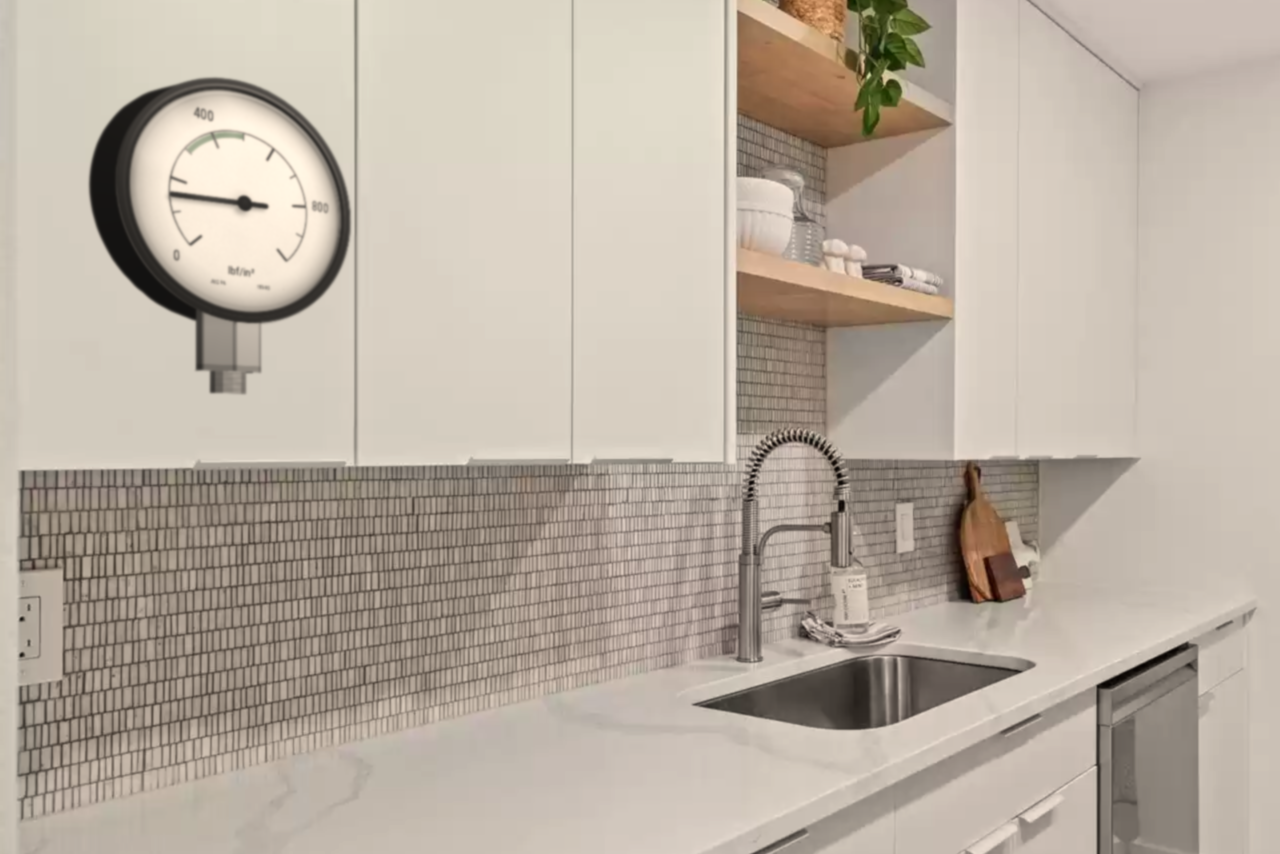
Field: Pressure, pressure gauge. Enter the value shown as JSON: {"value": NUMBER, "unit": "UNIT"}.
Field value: {"value": 150, "unit": "psi"}
